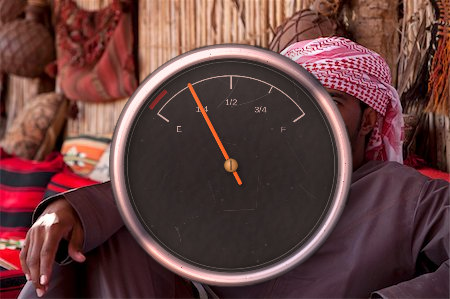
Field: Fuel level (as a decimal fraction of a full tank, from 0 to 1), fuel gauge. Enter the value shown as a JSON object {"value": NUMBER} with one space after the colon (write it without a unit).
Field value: {"value": 0.25}
